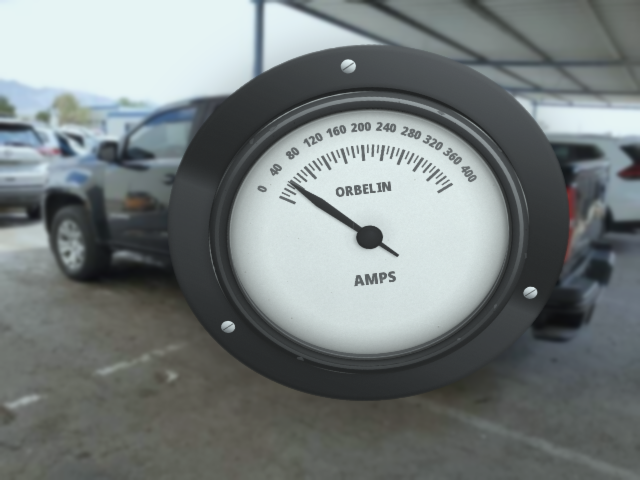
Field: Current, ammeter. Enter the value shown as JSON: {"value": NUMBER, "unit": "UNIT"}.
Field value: {"value": 40, "unit": "A"}
